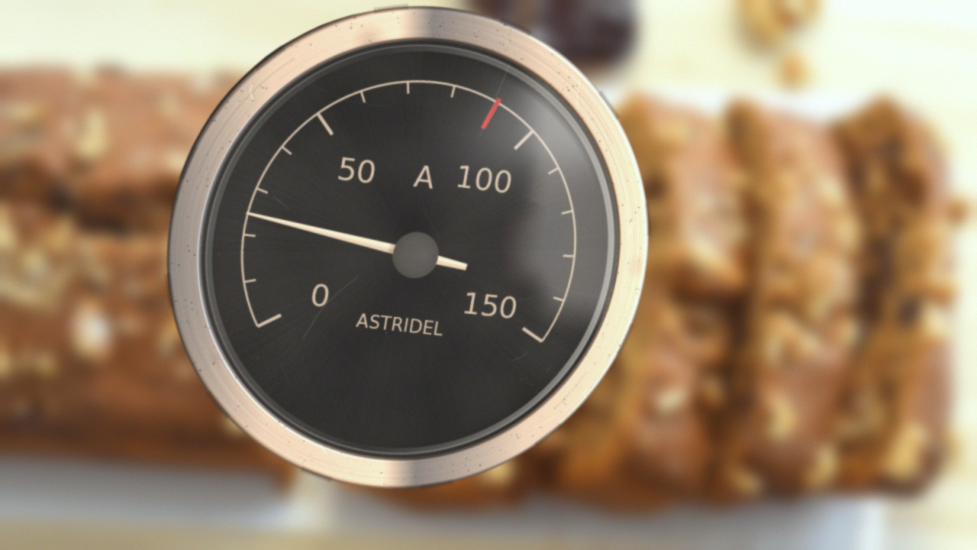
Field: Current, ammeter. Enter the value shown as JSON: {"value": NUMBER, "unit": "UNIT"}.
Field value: {"value": 25, "unit": "A"}
